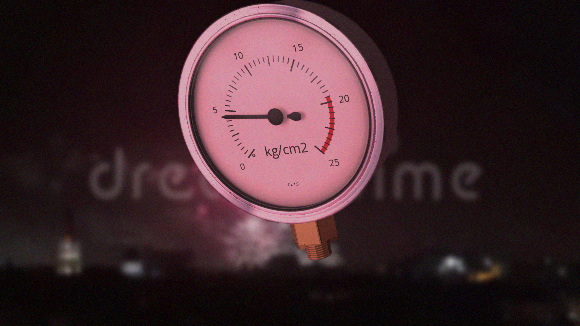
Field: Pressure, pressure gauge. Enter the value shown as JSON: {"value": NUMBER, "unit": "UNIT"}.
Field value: {"value": 4.5, "unit": "kg/cm²"}
